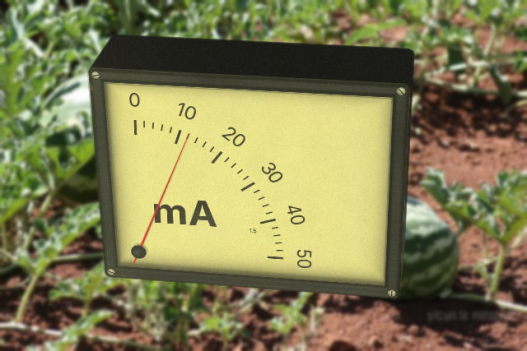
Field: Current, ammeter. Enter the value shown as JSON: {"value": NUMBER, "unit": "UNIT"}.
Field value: {"value": 12, "unit": "mA"}
